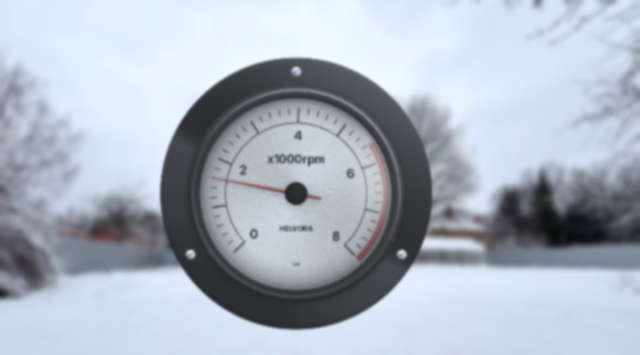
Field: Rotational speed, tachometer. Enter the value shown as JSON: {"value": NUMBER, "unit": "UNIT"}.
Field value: {"value": 1600, "unit": "rpm"}
